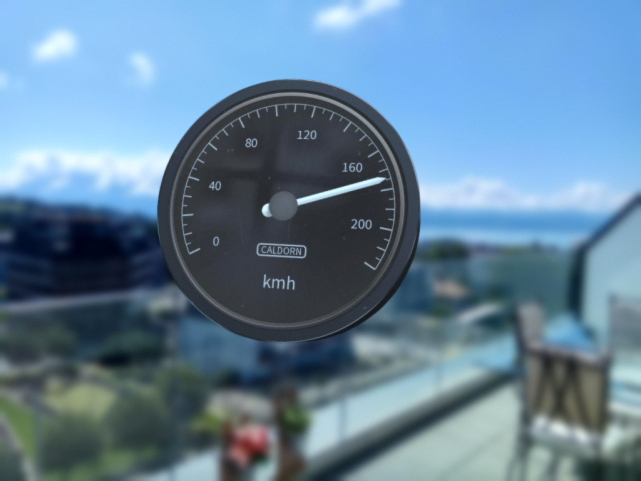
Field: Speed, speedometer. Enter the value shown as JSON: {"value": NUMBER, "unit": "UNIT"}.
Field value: {"value": 175, "unit": "km/h"}
